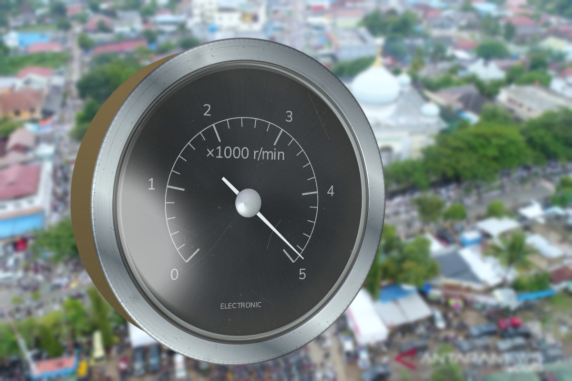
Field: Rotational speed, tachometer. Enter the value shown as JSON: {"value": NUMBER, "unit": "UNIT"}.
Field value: {"value": 4900, "unit": "rpm"}
